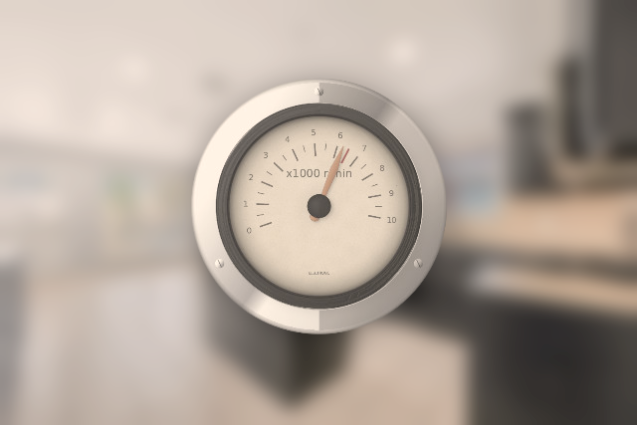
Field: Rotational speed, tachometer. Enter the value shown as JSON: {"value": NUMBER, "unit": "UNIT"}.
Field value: {"value": 6250, "unit": "rpm"}
